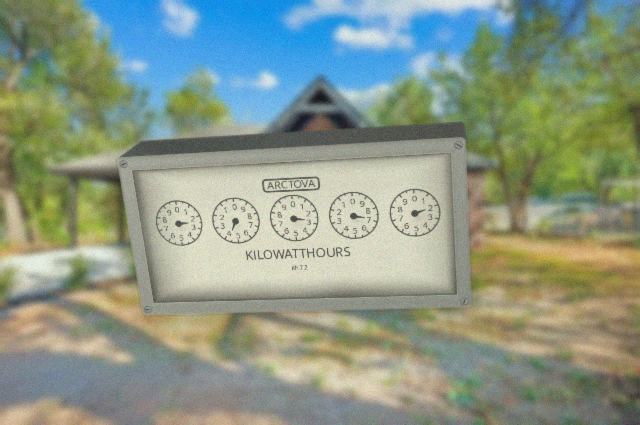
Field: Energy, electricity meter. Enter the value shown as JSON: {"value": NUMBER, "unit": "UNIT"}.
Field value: {"value": 24272, "unit": "kWh"}
